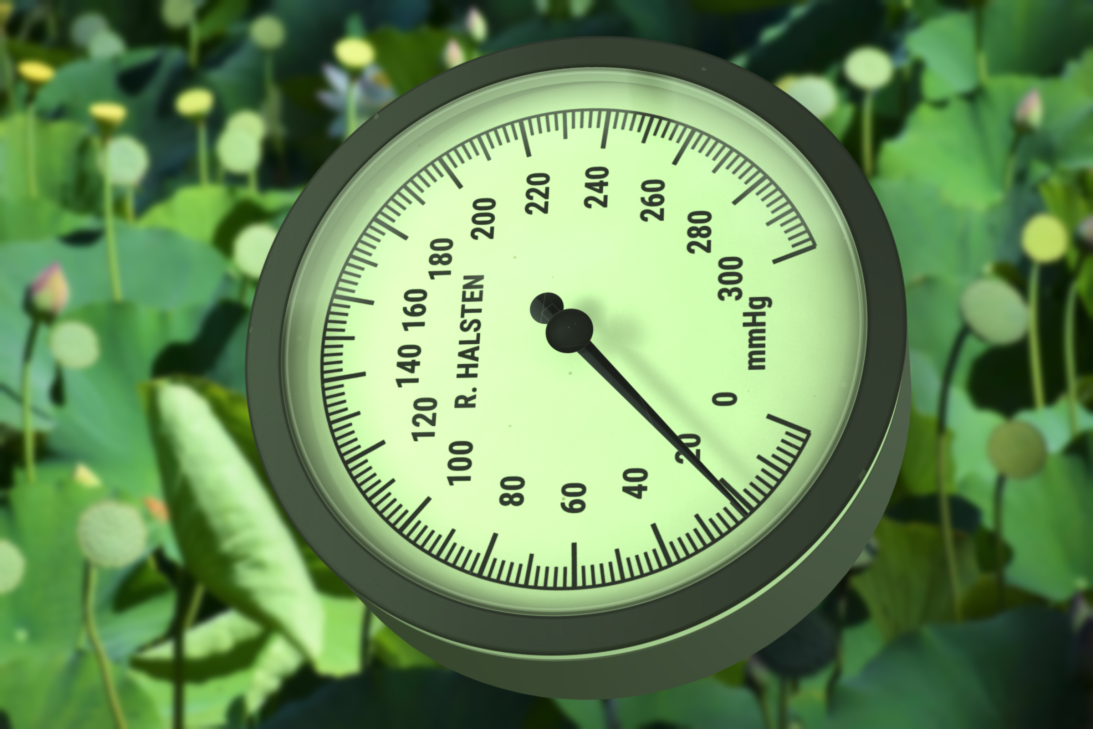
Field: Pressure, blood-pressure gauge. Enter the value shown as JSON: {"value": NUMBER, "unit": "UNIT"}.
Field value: {"value": 22, "unit": "mmHg"}
